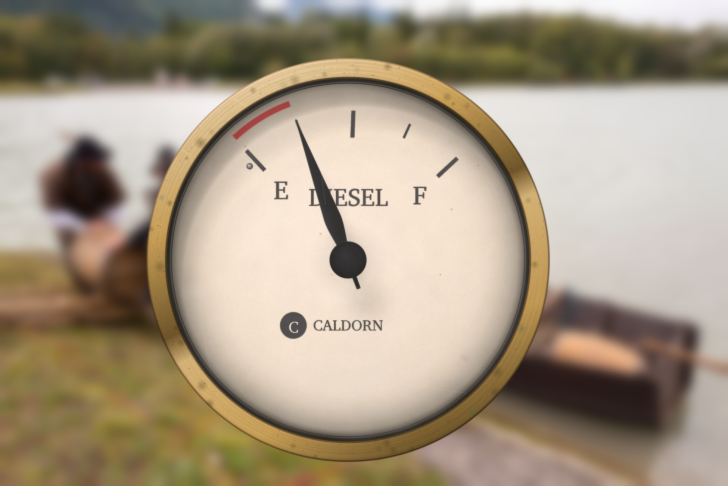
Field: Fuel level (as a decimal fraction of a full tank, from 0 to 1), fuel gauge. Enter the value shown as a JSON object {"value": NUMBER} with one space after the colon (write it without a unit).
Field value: {"value": 0.25}
